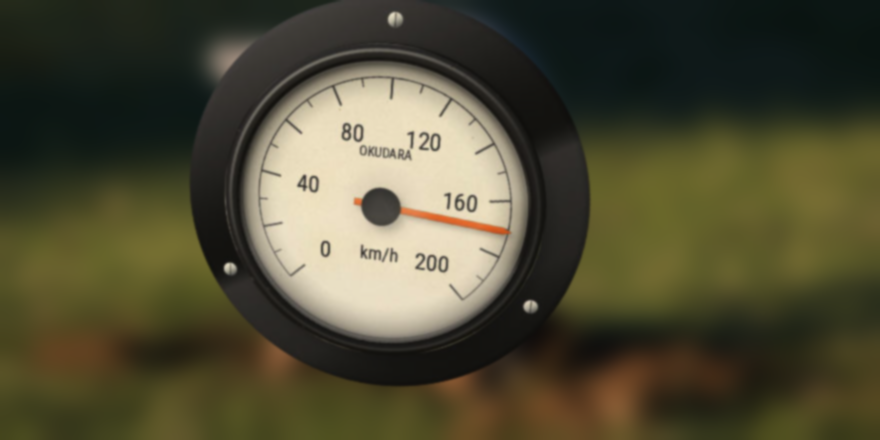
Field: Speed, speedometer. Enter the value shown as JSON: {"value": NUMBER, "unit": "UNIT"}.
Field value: {"value": 170, "unit": "km/h"}
